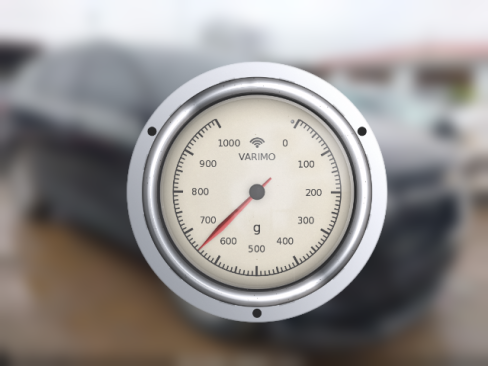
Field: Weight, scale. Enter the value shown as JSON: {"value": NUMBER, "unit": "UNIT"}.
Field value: {"value": 650, "unit": "g"}
